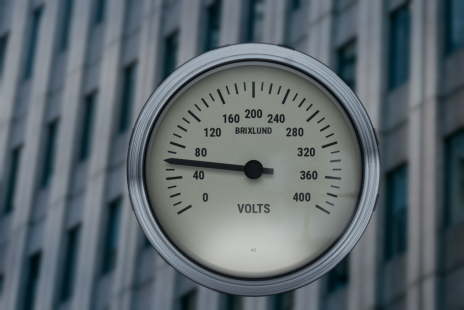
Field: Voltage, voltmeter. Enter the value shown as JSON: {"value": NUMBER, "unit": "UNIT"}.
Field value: {"value": 60, "unit": "V"}
